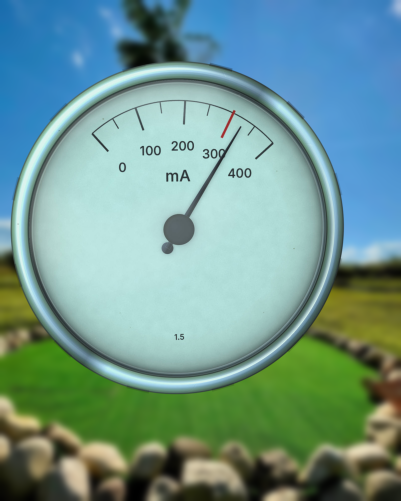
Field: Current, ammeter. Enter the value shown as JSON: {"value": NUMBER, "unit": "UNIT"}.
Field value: {"value": 325, "unit": "mA"}
